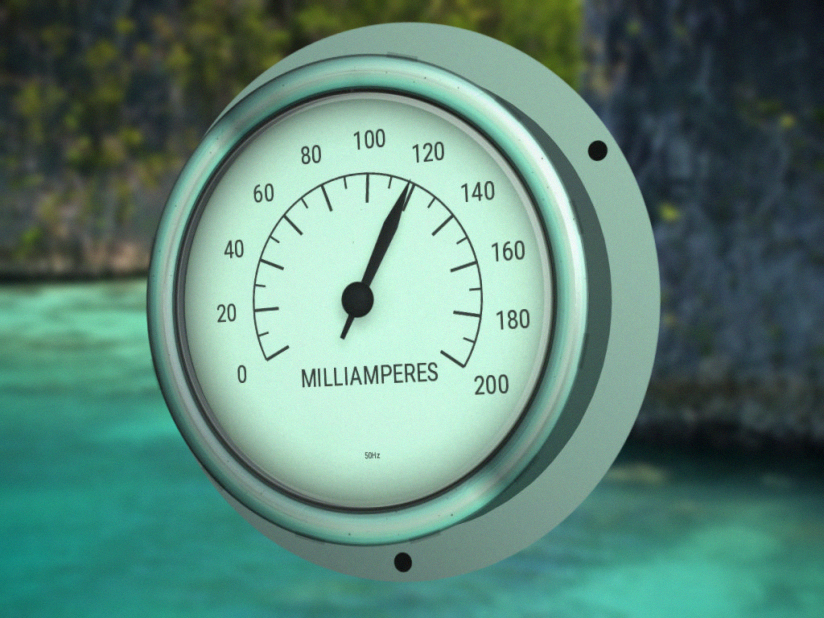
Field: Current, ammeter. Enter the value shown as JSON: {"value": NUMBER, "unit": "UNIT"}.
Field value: {"value": 120, "unit": "mA"}
